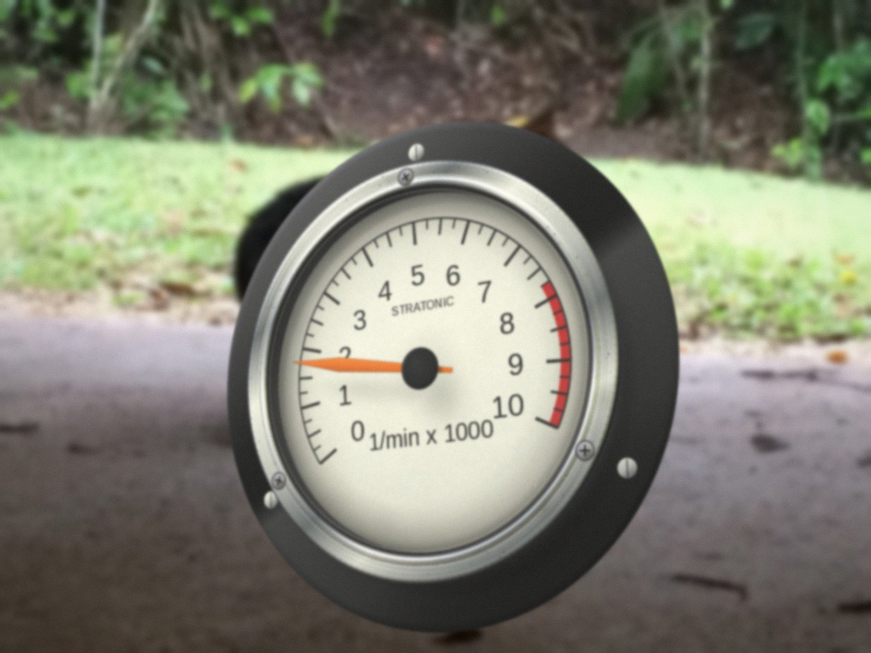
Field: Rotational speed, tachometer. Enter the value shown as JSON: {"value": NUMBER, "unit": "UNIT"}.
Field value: {"value": 1750, "unit": "rpm"}
